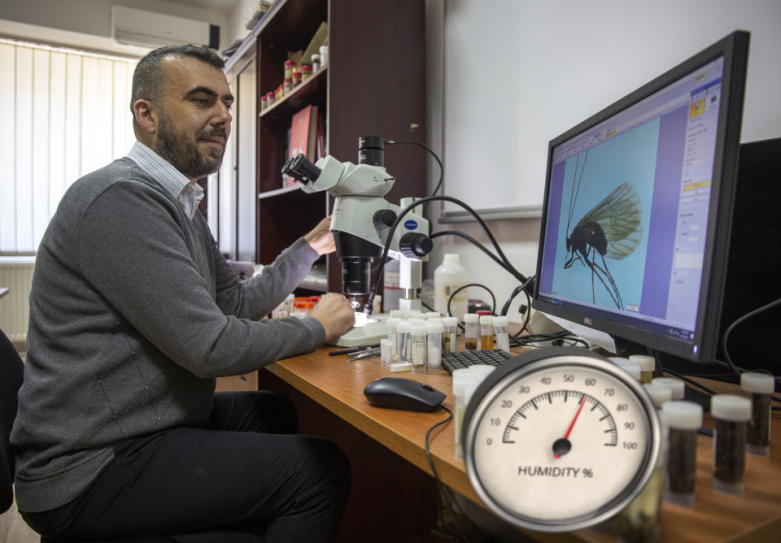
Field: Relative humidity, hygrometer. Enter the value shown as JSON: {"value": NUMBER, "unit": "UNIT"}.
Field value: {"value": 60, "unit": "%"}
